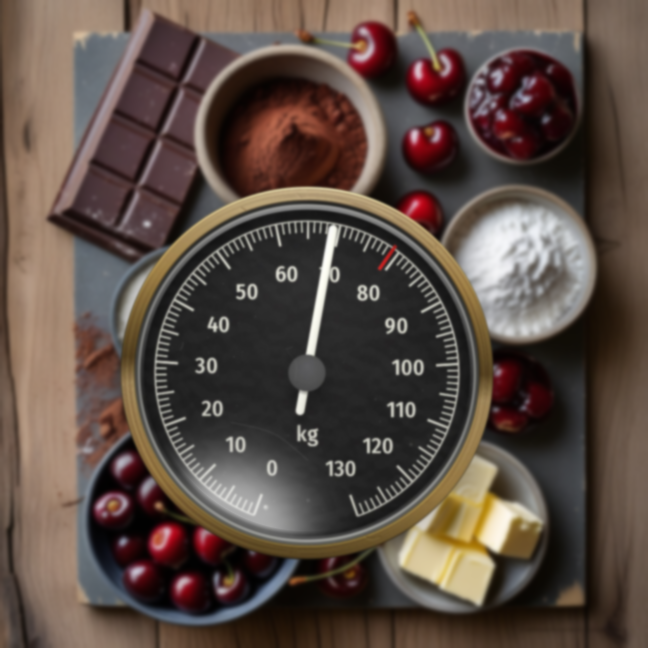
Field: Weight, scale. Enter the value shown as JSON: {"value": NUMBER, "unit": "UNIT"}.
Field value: {"value": 69, "unit": "kg"}
